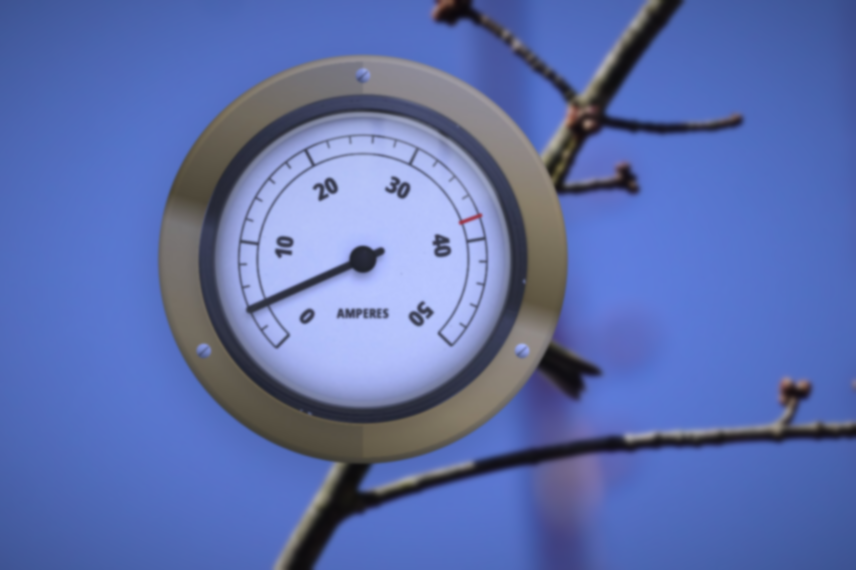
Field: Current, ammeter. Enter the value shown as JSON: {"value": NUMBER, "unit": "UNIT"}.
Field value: {"value": 4, "unit": "A"}
